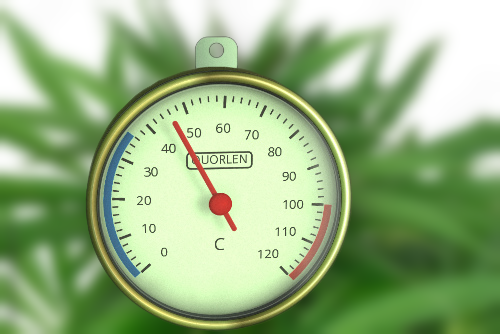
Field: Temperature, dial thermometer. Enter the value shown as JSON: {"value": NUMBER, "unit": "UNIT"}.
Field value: {"value": 46, "unit": "°C"}
